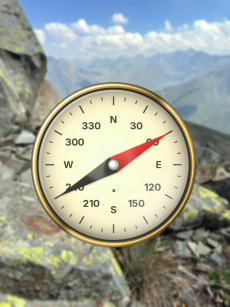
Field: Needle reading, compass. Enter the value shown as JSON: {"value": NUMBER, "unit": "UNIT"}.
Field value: {"value": 60, "unit": "°"}
